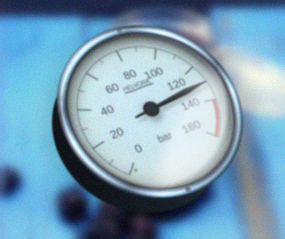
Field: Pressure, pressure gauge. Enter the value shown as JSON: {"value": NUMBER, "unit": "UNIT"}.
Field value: {"value": 130, "unit": "bar"}
